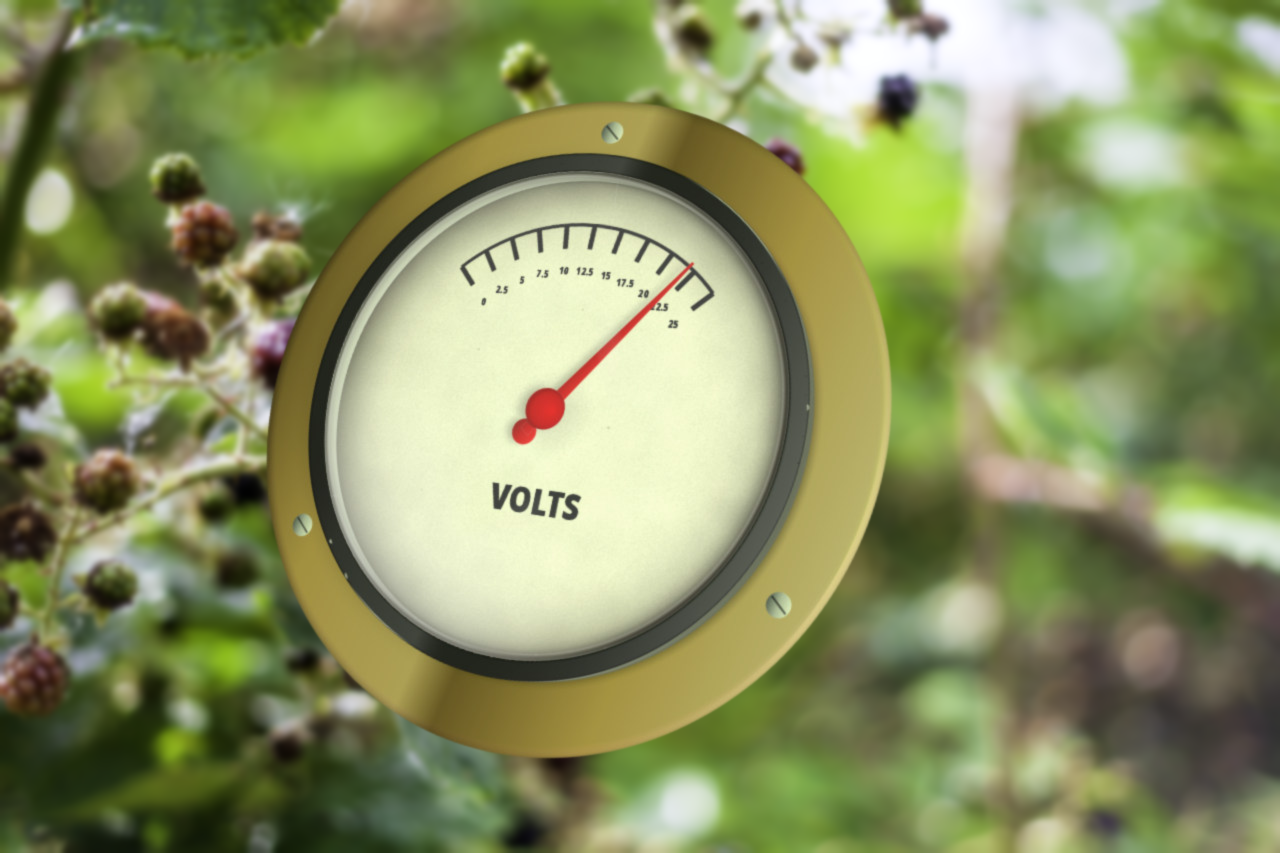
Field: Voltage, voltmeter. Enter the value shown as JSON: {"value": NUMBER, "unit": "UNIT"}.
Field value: {"value": 22.5, "unit": "V"}
